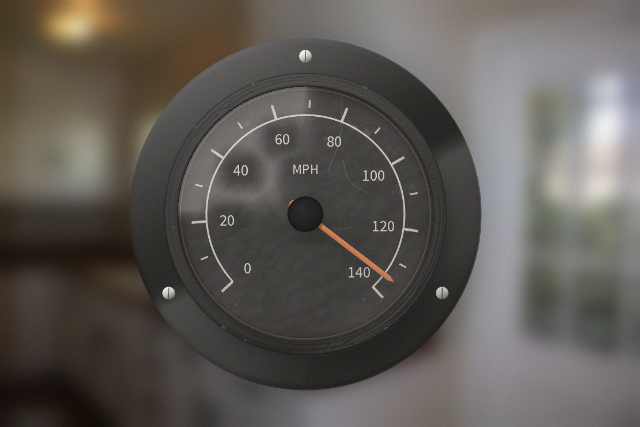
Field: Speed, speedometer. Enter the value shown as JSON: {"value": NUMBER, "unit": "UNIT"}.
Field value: {"value": 135, "unit": "mph"}
